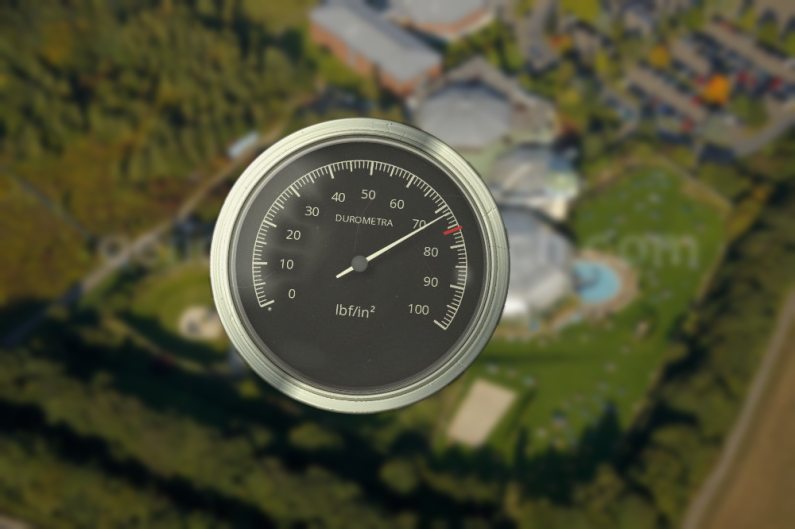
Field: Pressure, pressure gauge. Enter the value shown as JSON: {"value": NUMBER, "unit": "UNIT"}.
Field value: {"value": 72, "unit": "psi"}
